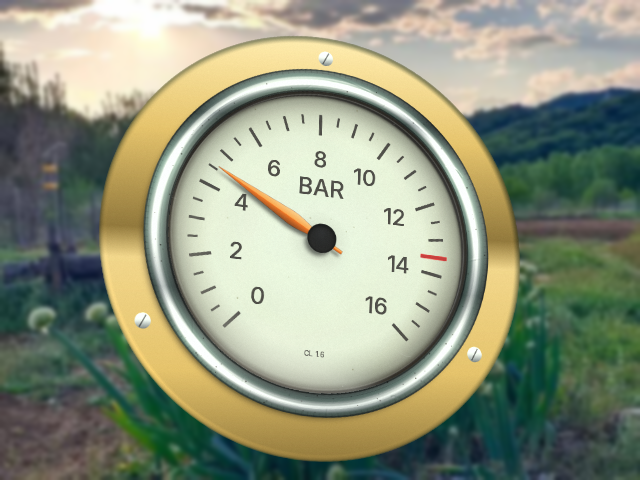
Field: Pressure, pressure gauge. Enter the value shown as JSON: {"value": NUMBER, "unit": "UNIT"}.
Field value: {"value": 4.5, "unit": "bar"}
